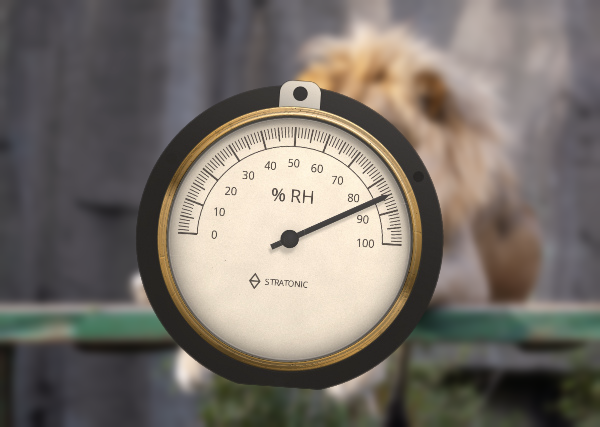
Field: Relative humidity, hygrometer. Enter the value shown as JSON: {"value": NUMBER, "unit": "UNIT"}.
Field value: {"value": 85, "unit": "%"}
